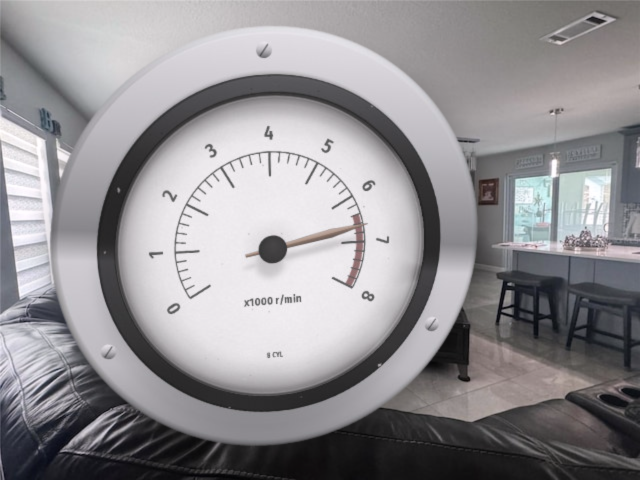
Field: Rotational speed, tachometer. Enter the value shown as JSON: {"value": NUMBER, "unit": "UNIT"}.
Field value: {"value": 6600, "unit": "rpm"}
